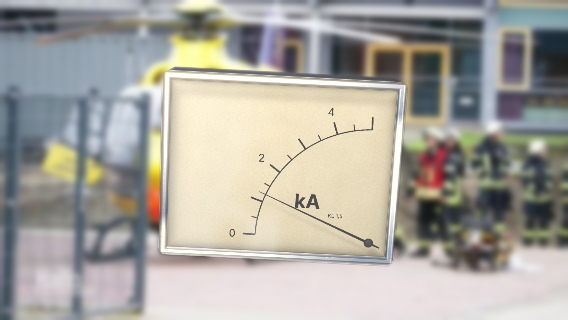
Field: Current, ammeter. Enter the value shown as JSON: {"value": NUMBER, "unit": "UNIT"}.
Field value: {"value": 1.25, "unit": "kA"}
